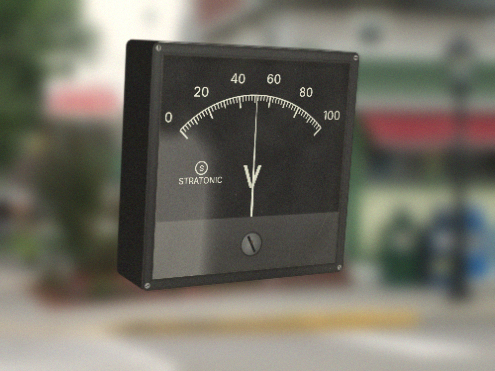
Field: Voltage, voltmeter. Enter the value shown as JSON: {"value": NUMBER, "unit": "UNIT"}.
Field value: {"value": 50, "unit": "V"}
